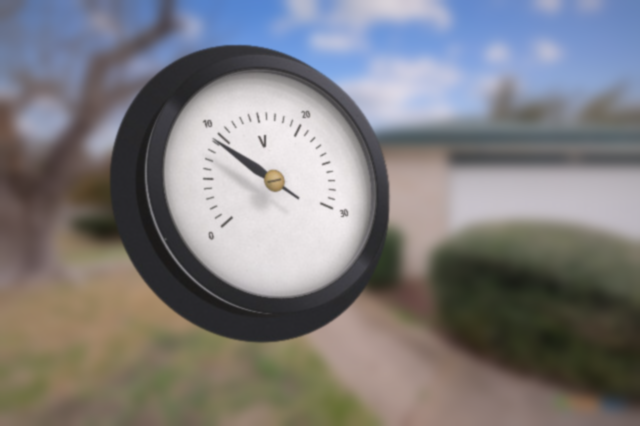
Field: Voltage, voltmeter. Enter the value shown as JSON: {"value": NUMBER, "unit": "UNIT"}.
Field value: {"value": 9, "unit": "V"}
